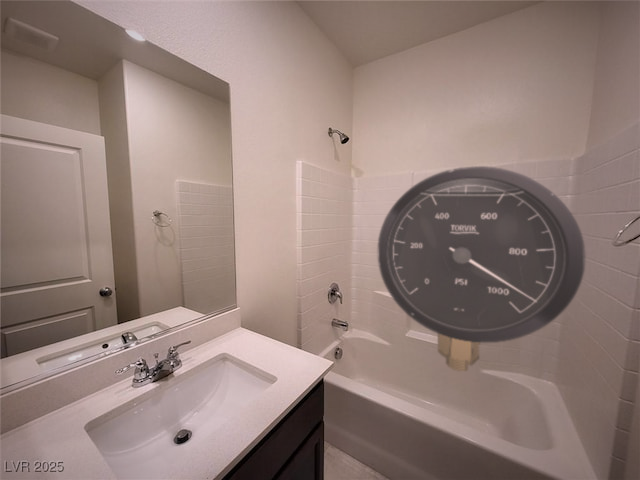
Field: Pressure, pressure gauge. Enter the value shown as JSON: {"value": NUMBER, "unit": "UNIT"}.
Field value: {"value": 950, "unit": "psi"}
